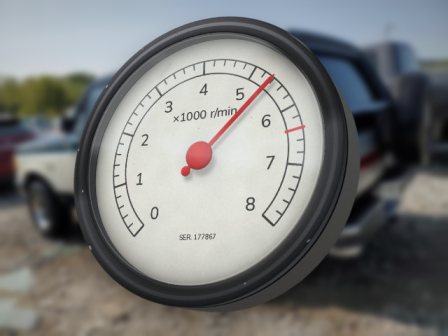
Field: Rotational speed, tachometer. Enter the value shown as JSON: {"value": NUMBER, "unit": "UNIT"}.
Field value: {"value": 5400, "unit": "rpm"}
